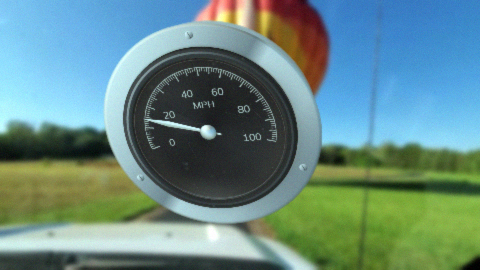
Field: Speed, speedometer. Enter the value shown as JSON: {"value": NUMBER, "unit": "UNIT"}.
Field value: {"value": 15, "unit": "mph"}
